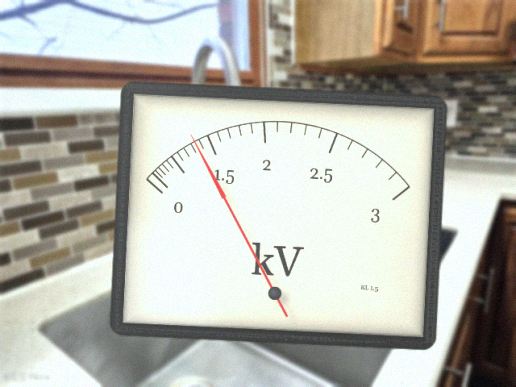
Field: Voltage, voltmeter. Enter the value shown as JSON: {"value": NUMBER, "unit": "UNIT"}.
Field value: {"value": 1.35, "unit": "kV"}
